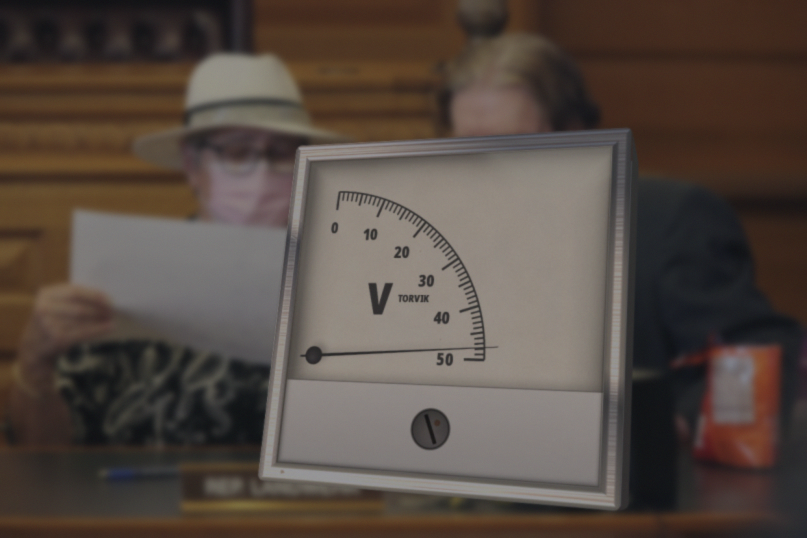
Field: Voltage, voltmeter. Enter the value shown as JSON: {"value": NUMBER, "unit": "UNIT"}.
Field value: {"value": 48, "unit": "V"}
